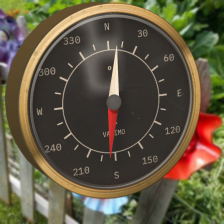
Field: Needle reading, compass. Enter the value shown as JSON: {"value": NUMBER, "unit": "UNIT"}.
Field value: {"value": 187.5, "unit": "°"}
